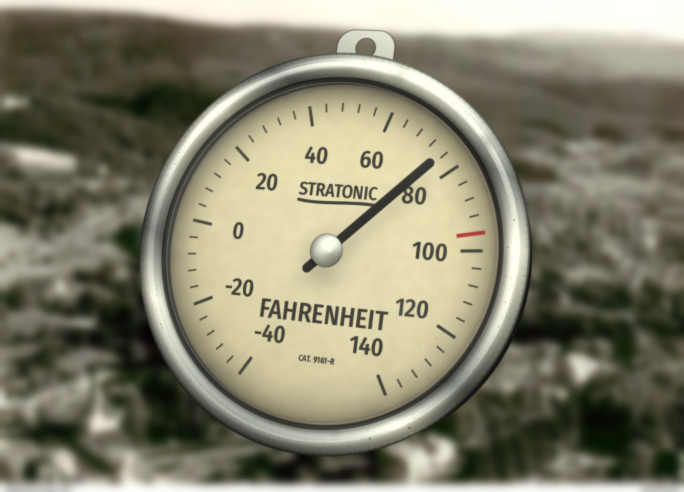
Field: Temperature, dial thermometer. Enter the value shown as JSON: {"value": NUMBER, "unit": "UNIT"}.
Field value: {"value": 76, "unit": "°F"}
